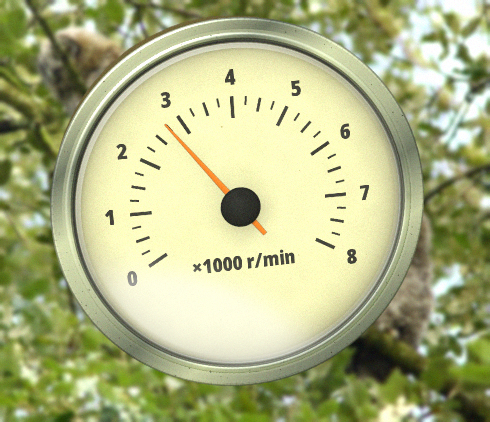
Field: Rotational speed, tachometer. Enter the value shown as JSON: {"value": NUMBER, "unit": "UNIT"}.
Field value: {"value": 2750, "unit": "rpm"}
